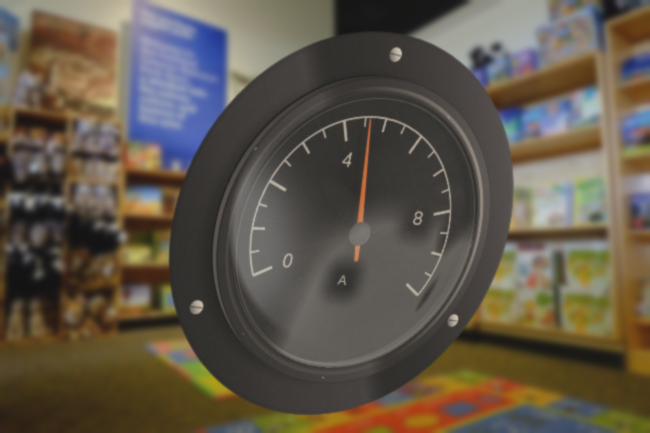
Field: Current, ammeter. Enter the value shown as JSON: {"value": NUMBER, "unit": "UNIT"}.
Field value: {"value": 4.5, "unit": "A"}
